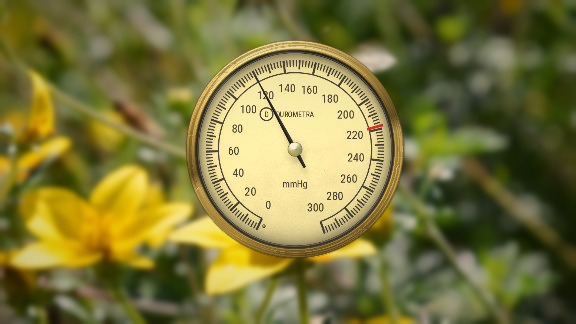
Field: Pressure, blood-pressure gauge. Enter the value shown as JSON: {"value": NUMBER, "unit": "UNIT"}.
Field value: {"value": 120, "unit": "mmHg"}
